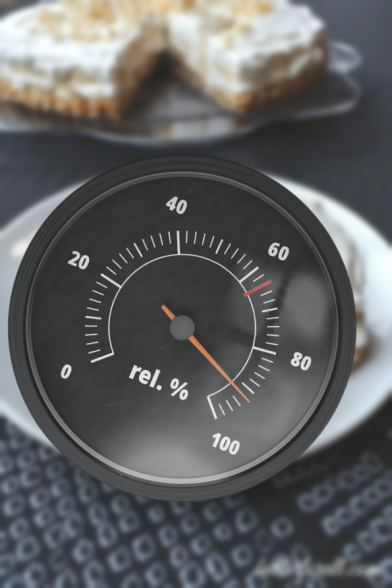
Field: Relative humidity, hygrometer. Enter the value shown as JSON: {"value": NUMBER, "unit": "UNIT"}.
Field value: {"value": 92, "unit": "%"}
